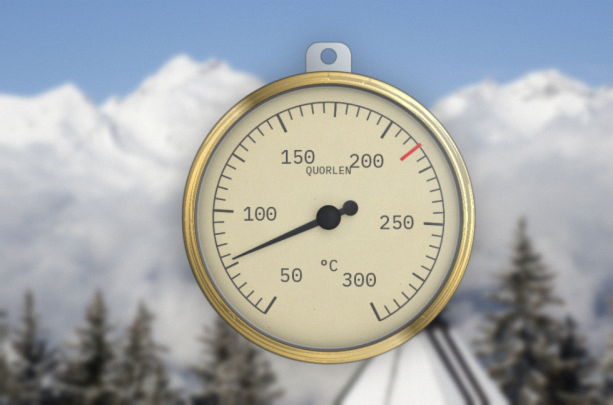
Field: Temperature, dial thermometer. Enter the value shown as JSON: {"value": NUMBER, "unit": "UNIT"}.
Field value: {"value": 77.5, "unit": "°C"}
